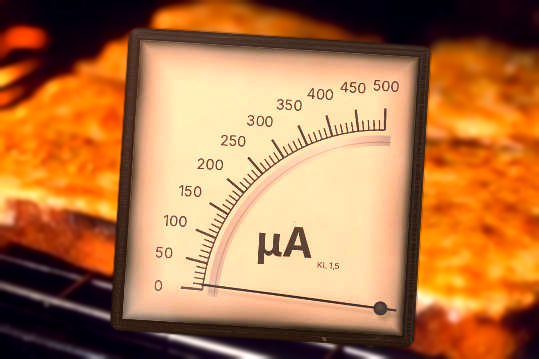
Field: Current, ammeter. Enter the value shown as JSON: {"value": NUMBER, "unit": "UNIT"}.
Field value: {"value": 10, "unit": "µA"}
